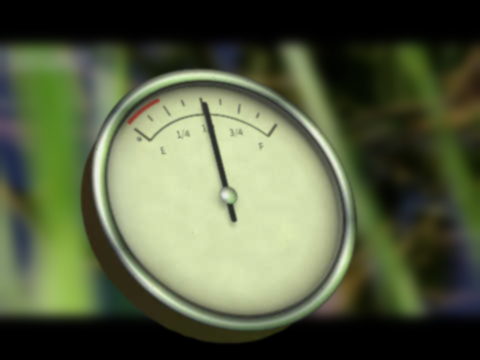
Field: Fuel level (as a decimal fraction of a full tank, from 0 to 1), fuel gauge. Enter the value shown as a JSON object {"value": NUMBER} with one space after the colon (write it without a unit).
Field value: {"value": 0.5}
